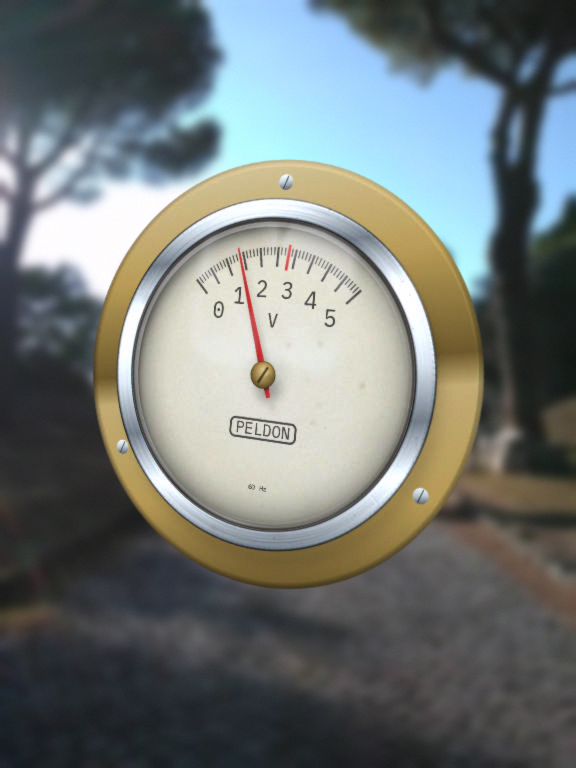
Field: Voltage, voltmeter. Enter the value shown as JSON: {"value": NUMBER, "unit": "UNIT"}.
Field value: {"value": 1.5, "unit": "V"}
